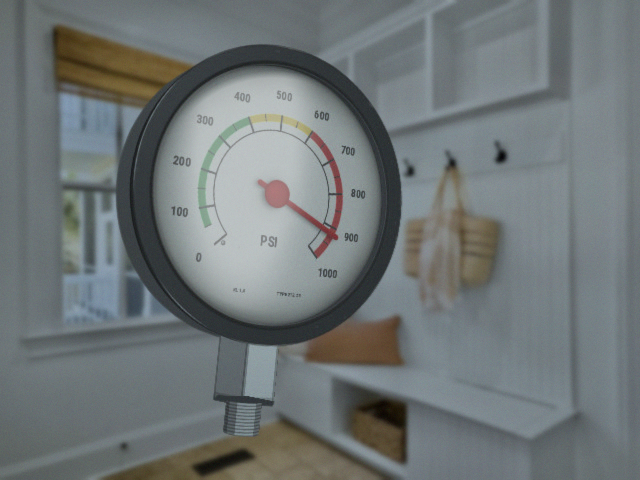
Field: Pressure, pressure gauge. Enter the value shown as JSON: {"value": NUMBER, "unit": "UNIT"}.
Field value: {"value": 925, "unit": "psi"}
